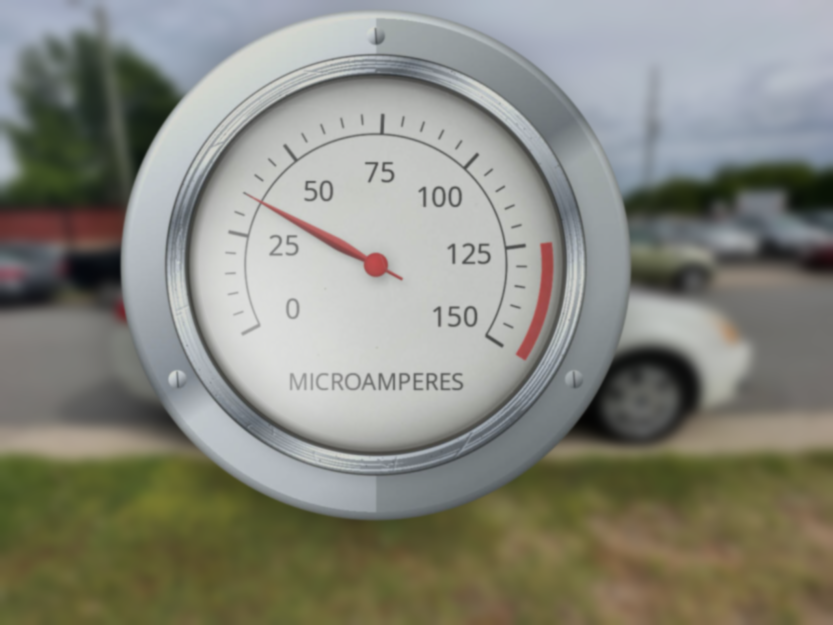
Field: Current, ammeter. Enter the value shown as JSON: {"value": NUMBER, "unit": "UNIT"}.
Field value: {"value": 35, "unit": "µA"}
